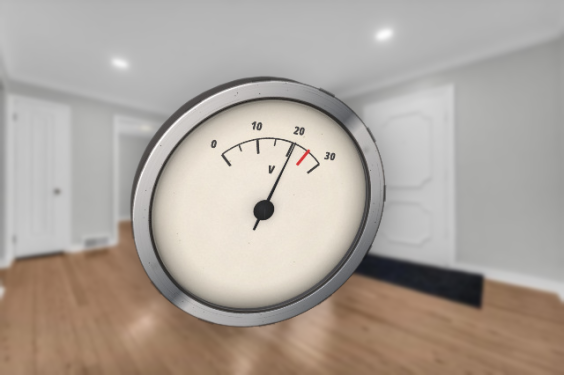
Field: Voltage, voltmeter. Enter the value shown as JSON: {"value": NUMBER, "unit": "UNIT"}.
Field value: {"value": 20, "unit": "V"}
